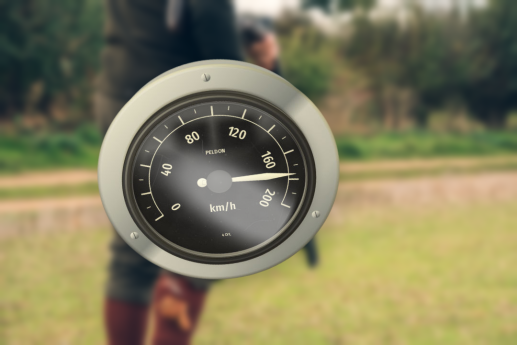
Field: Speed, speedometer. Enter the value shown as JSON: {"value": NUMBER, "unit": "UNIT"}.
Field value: {"value": 175, "unit": "km/h"}
